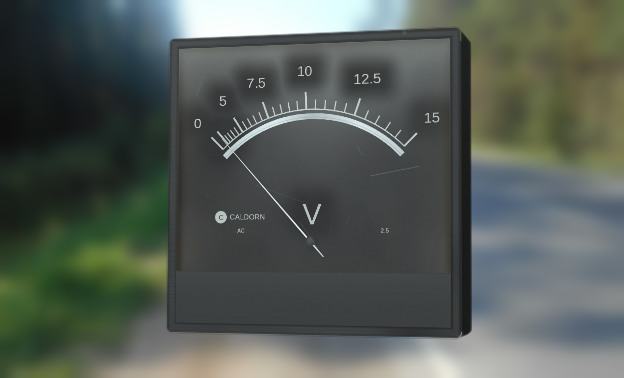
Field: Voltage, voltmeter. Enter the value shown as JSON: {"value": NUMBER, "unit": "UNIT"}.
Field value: {"value": 2.5, "unit": "V"}
